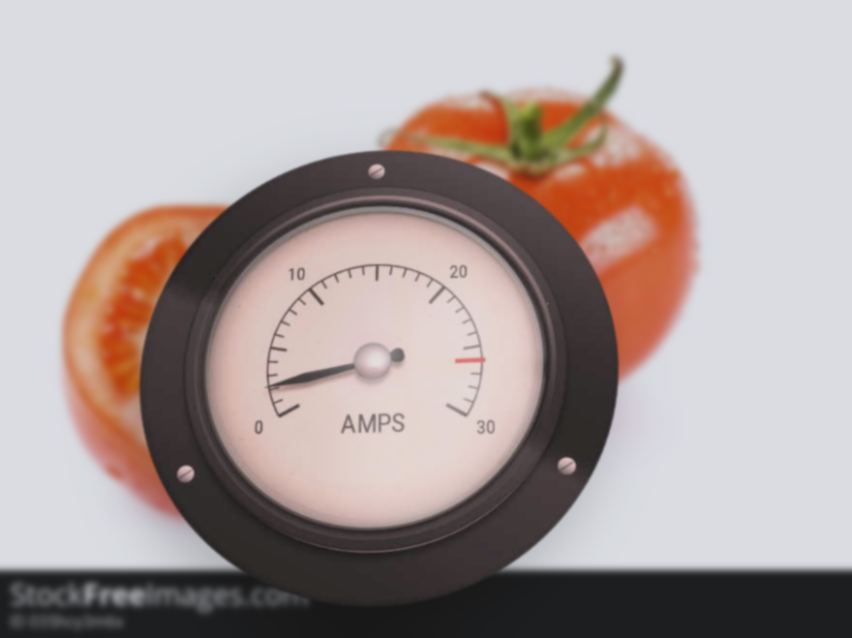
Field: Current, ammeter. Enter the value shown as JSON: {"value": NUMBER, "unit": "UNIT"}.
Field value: {"value": 2, "unit": "A"}
